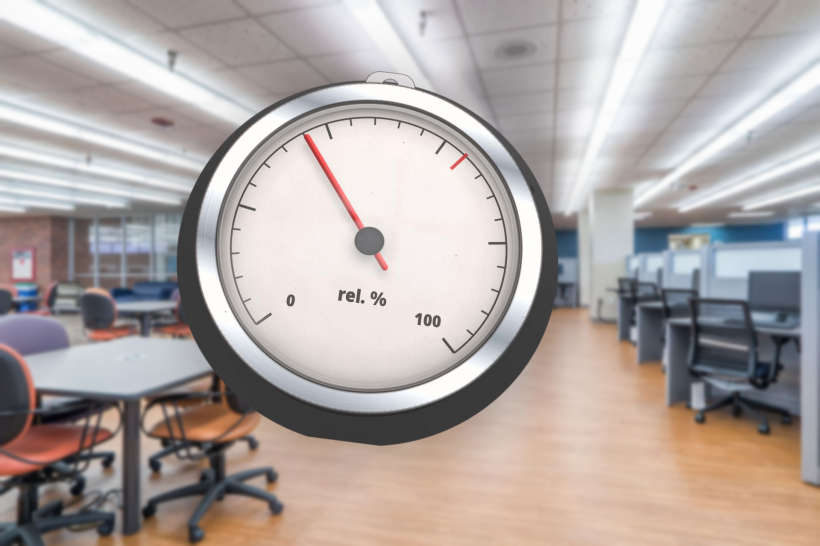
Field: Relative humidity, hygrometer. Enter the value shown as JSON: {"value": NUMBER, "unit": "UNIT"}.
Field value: {"value": 36, "unit": "%"}
